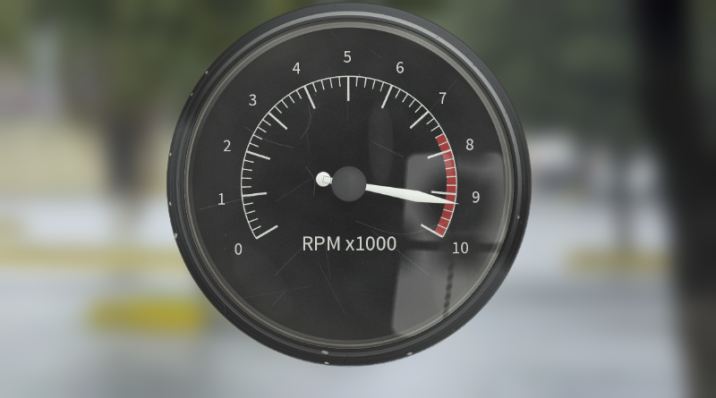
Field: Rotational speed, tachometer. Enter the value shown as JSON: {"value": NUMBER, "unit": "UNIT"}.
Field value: {"value": 9200, "unit": "rpm"}
